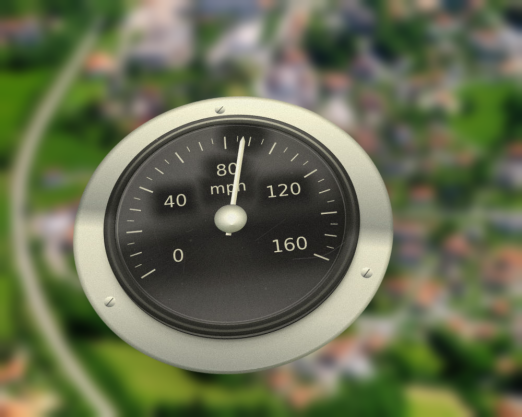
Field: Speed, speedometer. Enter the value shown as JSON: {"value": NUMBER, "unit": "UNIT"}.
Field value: {"value": 87.5, "unit": "mph"}
